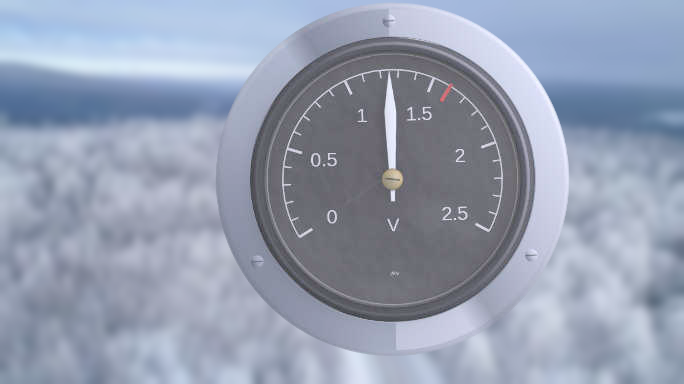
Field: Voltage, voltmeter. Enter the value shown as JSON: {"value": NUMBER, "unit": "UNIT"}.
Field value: {"value": 1.25, "unit": "V"}
